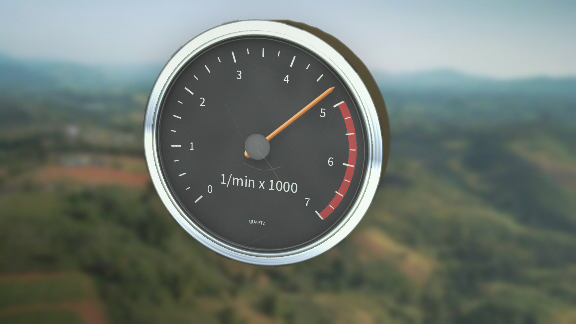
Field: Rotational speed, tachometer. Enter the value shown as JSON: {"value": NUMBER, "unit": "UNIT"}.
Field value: {"value": 4750, "unit": "rpm"}
